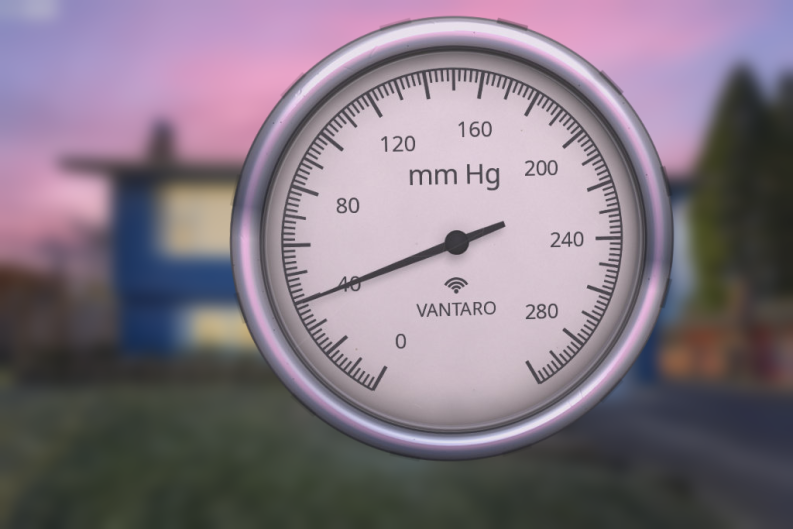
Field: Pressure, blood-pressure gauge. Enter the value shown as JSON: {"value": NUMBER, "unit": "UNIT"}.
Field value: {"value": 40, "unit": "mmHg"}
